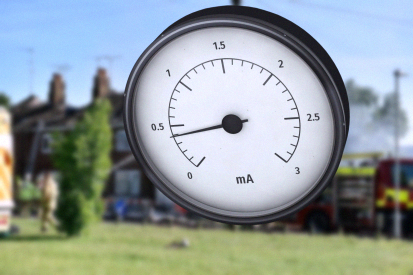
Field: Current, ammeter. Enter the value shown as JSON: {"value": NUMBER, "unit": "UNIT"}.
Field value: {"value": 0.4, "unit": "mA"}
